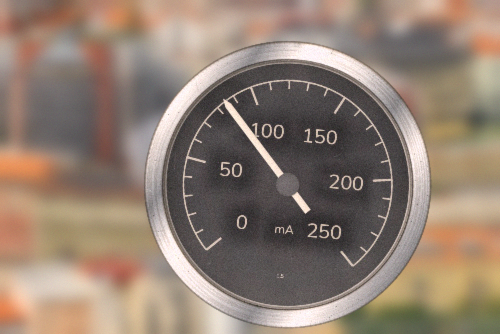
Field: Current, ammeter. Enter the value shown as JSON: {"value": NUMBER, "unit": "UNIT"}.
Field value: {"value": 85, "unit": "mA"}
